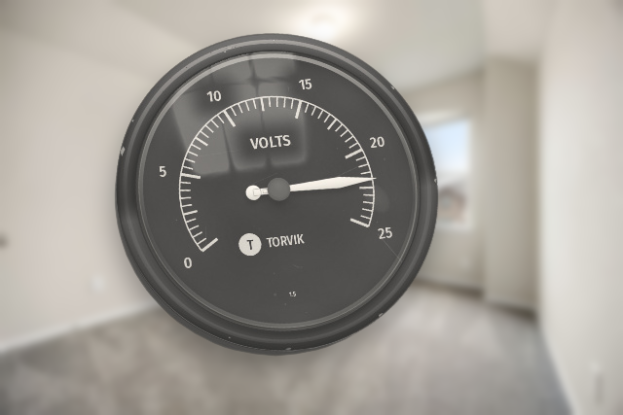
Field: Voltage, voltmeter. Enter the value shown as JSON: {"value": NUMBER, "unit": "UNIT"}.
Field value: {"value": 22, "unit": "V"}
